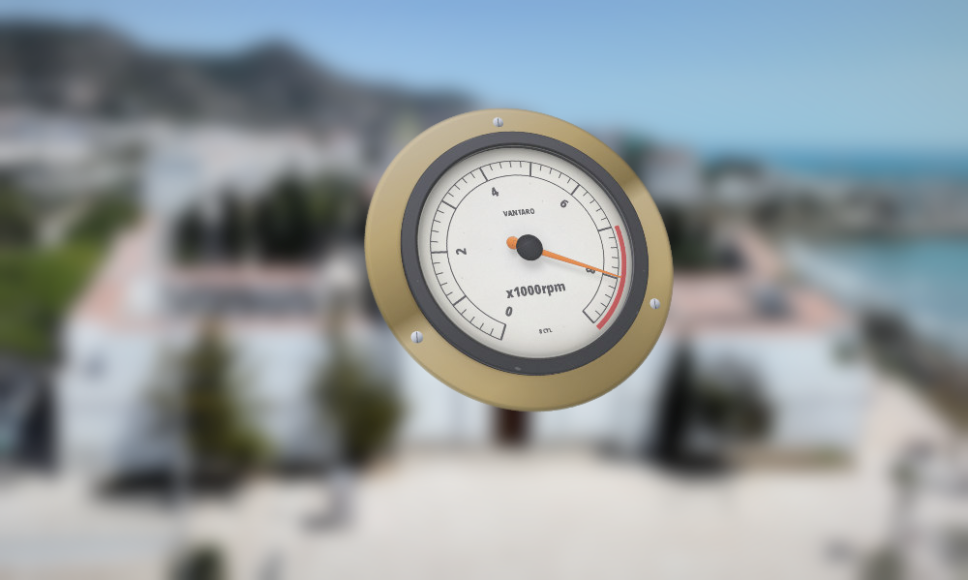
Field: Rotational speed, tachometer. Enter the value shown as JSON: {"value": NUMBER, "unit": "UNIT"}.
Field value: {"value": 8000, "unit": "rpm"}
